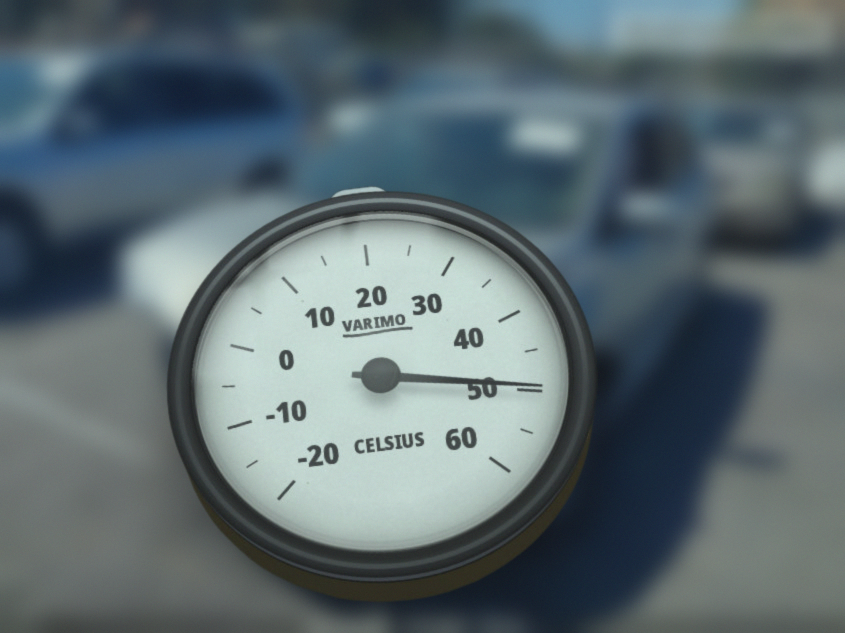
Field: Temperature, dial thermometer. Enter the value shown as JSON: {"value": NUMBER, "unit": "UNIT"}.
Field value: {"value": 50, "unit": "°C"}
